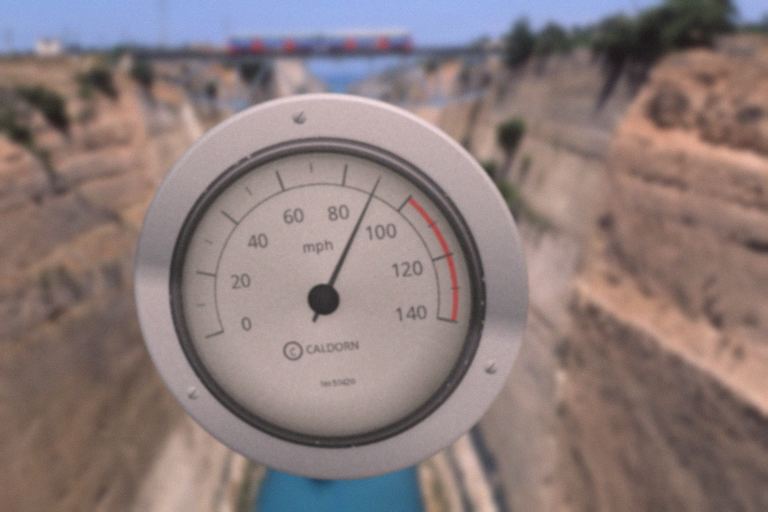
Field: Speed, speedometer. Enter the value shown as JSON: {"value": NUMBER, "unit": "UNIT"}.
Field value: {"value": 90, "unit": "mph"}
